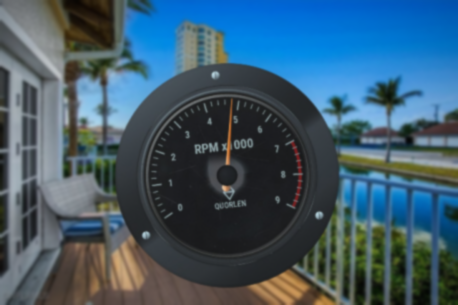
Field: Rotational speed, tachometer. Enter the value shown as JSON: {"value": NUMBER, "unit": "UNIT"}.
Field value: {"value": 4800, "unit": "rpm"}
